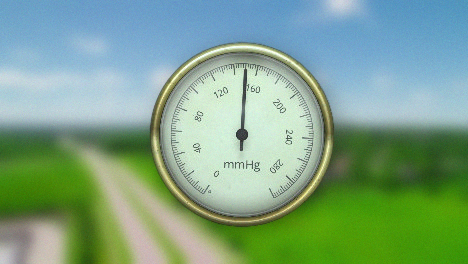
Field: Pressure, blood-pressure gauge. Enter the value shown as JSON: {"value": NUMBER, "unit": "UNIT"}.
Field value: {"value": 150, "unit": "mmHg"}
